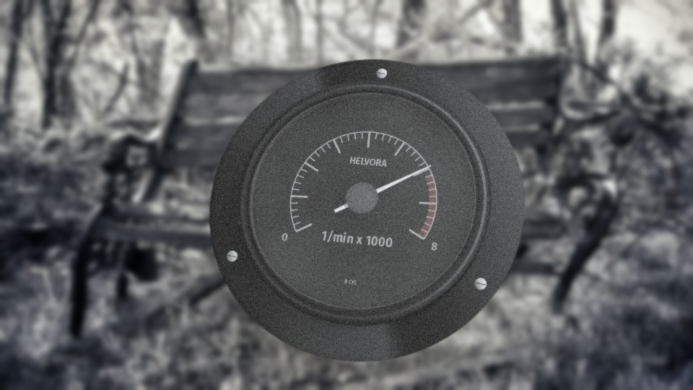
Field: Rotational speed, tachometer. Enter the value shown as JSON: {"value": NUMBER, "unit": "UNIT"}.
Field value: {"value": 6000, "unit": "rpm"}
